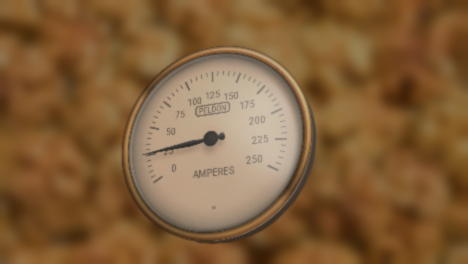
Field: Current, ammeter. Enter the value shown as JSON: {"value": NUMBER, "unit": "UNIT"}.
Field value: {"value": 25, "unit": "A"}
